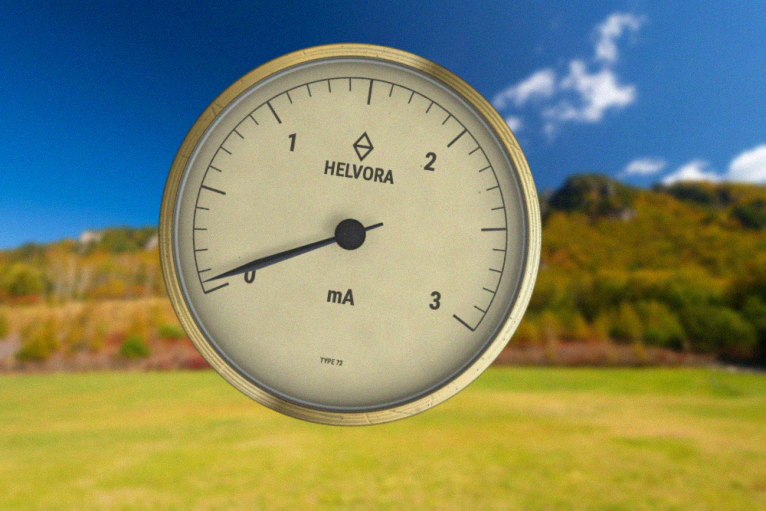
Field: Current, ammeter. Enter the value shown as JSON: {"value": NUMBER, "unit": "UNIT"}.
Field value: {"value": 0.05, "unit": "mA"}
